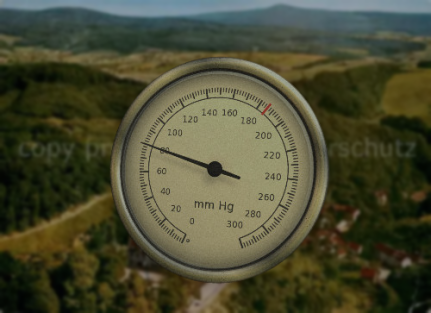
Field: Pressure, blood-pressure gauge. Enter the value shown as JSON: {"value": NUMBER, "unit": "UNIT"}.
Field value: {"value": 80, "unit": "mmHg"}
